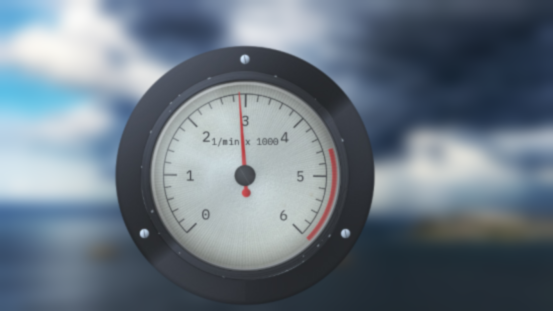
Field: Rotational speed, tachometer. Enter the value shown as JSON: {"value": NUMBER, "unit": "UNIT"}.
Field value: {"value": 2900, "unit": "rpm"}
